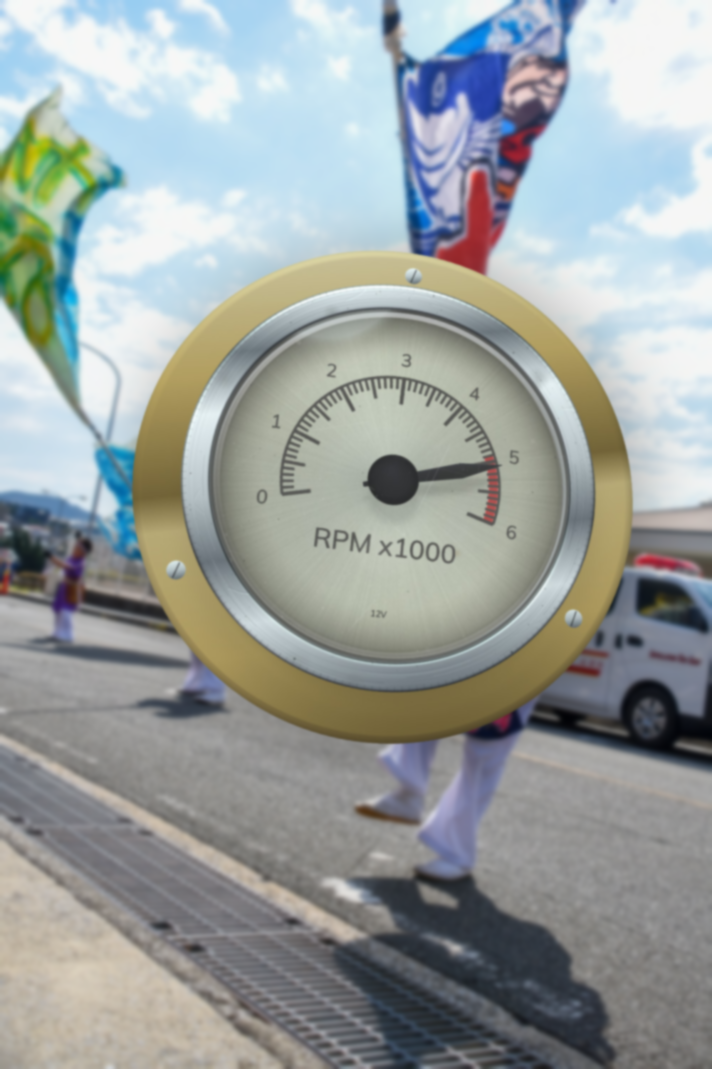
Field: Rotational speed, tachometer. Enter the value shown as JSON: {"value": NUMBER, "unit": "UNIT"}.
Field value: {"value": 5100, "unit": "rpm"}
